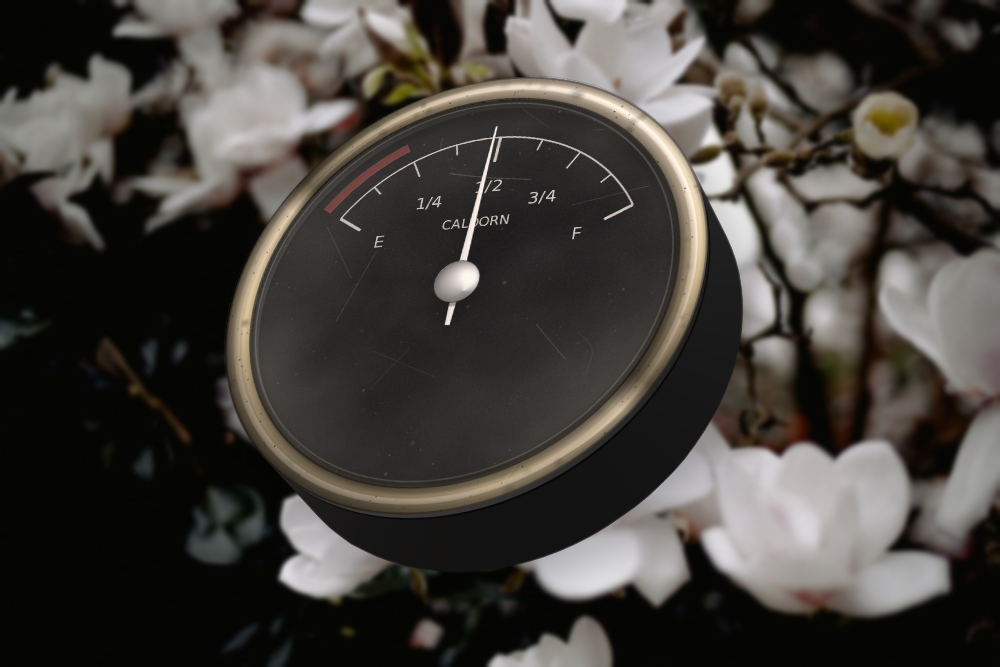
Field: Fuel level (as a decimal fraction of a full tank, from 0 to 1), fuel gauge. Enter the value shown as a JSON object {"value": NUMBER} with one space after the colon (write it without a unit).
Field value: {"value": 0.5}
